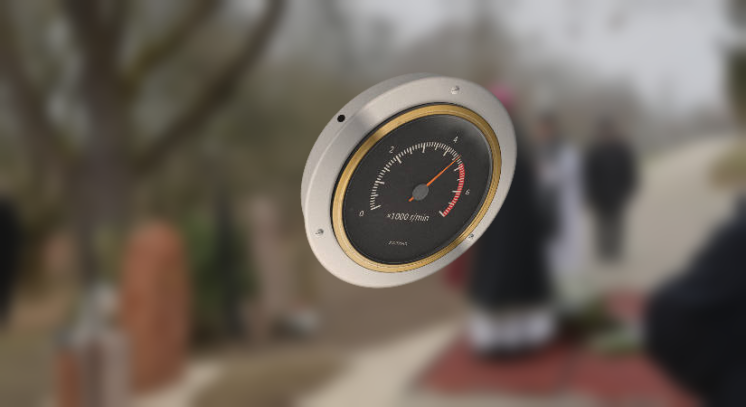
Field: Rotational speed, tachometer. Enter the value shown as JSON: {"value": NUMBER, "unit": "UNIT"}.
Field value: {"value": 4500, "unit": "rpm"}
